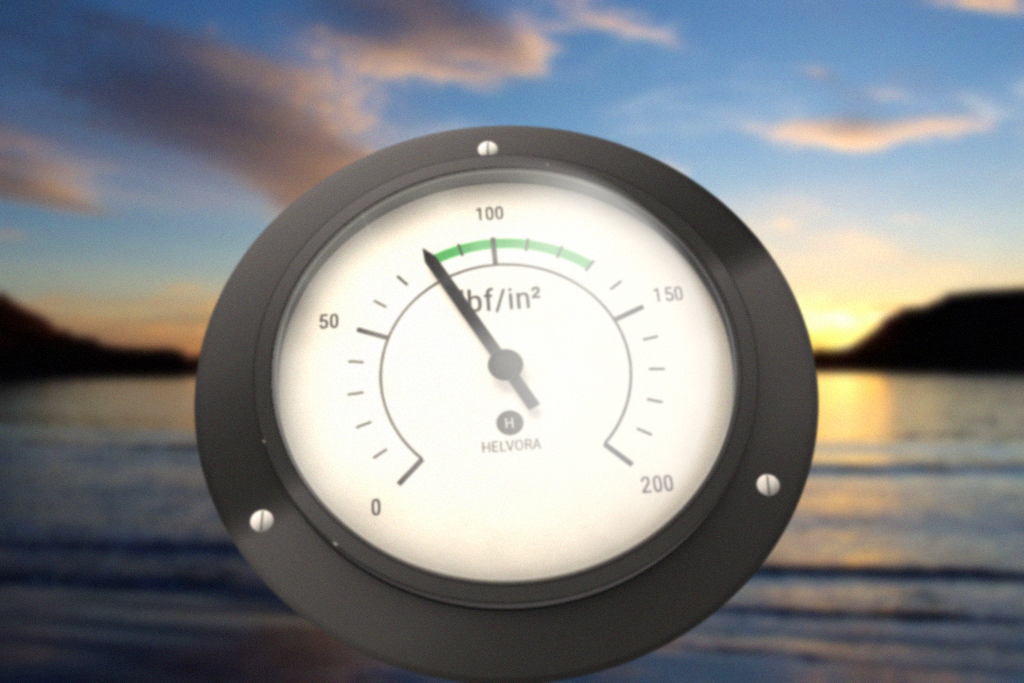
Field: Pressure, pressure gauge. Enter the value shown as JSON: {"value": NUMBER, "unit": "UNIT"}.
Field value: {"value": 80, "unit": "psi"}
